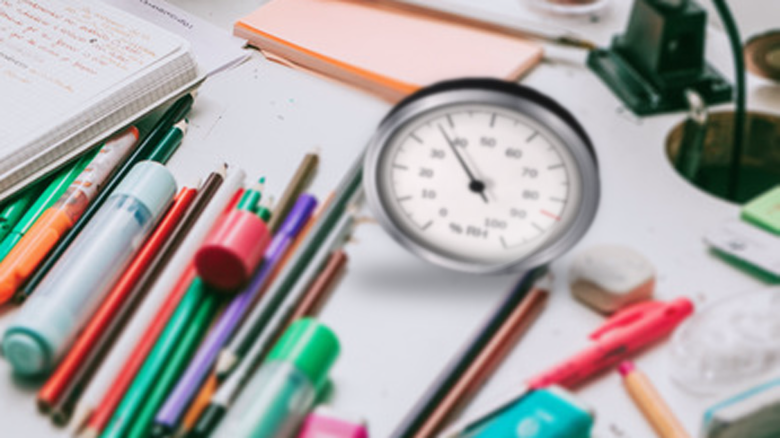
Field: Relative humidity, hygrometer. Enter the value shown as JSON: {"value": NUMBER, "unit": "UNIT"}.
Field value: {"value": 37.5, "unit": "%"}
